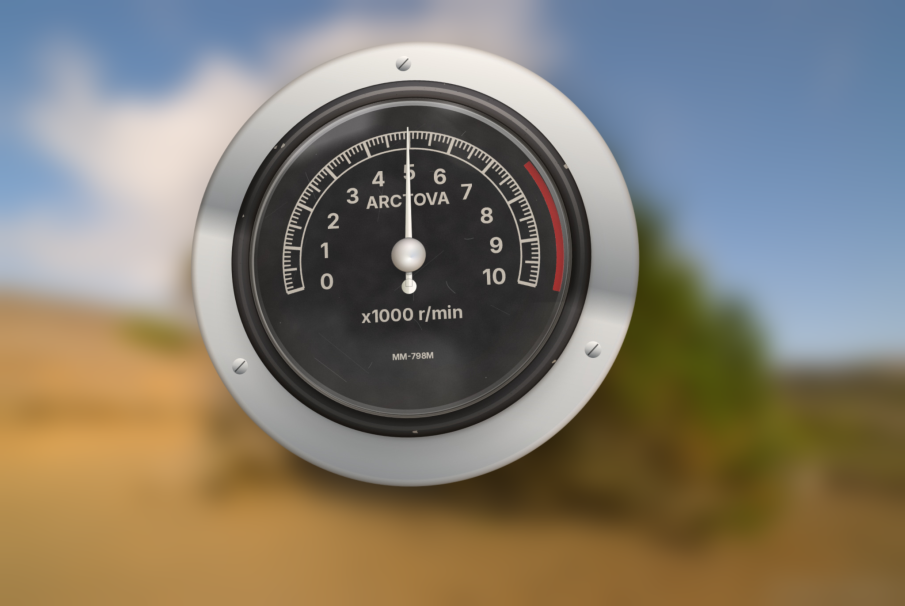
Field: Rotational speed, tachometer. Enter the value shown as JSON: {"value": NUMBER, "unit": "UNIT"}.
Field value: {"value": 5000, "unit": "rpm"}
